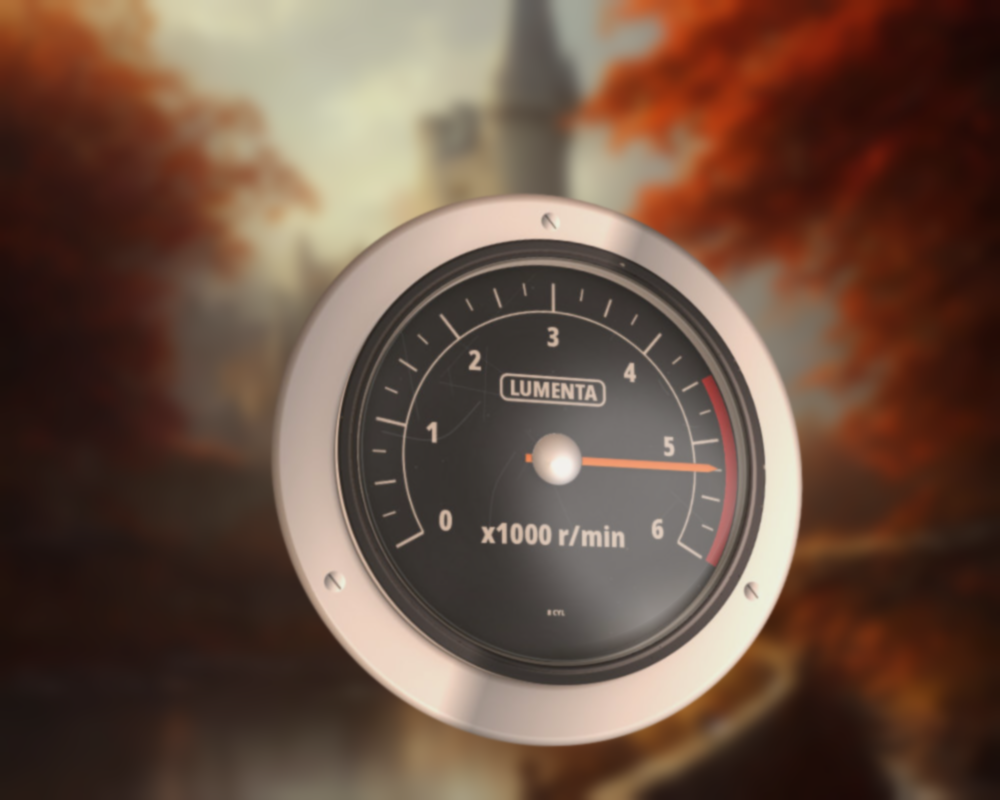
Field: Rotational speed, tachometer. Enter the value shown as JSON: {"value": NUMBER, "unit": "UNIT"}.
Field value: {"value": 5250, "unit": "rpm"}
